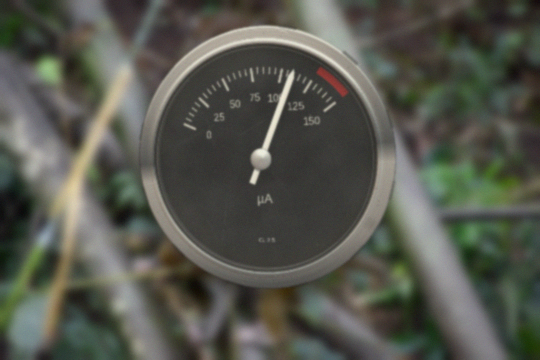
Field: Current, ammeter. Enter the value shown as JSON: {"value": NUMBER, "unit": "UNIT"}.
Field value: {"value": 110, "unit": "µA"}
